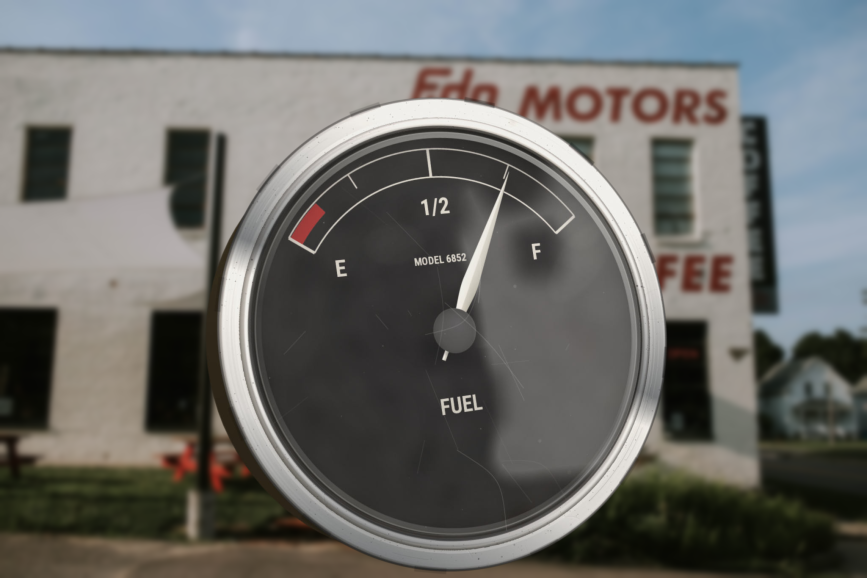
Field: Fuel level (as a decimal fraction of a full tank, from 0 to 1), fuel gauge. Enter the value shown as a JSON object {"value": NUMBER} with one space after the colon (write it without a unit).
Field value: {"value": 0.75}
